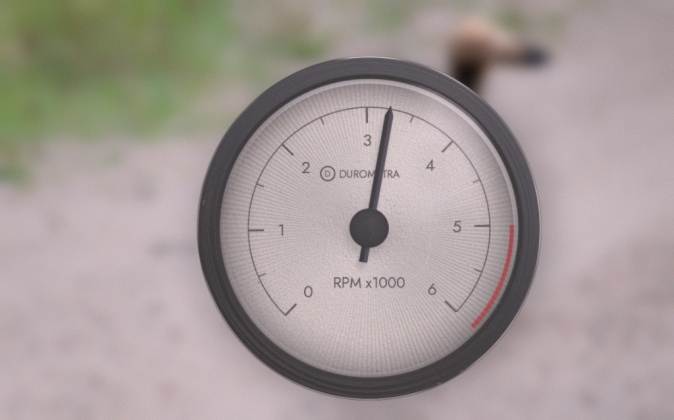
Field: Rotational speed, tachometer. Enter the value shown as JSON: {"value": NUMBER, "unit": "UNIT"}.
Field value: {"value": 3250, "unit": "rpm"}
